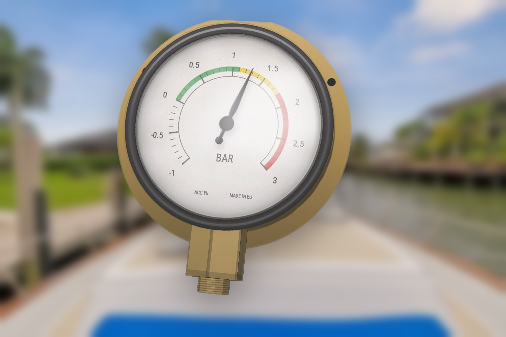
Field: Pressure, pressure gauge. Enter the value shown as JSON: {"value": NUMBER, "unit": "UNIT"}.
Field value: {"value": 1.3, "unit": "bar"}
